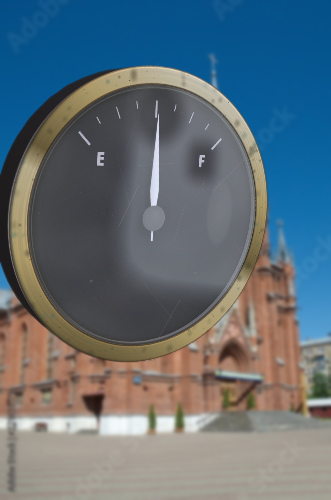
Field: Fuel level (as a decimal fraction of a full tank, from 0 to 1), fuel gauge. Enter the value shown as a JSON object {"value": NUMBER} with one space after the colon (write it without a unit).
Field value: {"value": 0.5}
